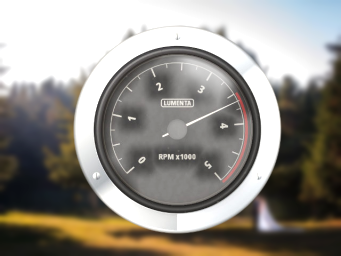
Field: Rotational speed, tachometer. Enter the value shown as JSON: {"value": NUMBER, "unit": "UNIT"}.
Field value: {"value": 3625, "unit": "rpm"}
